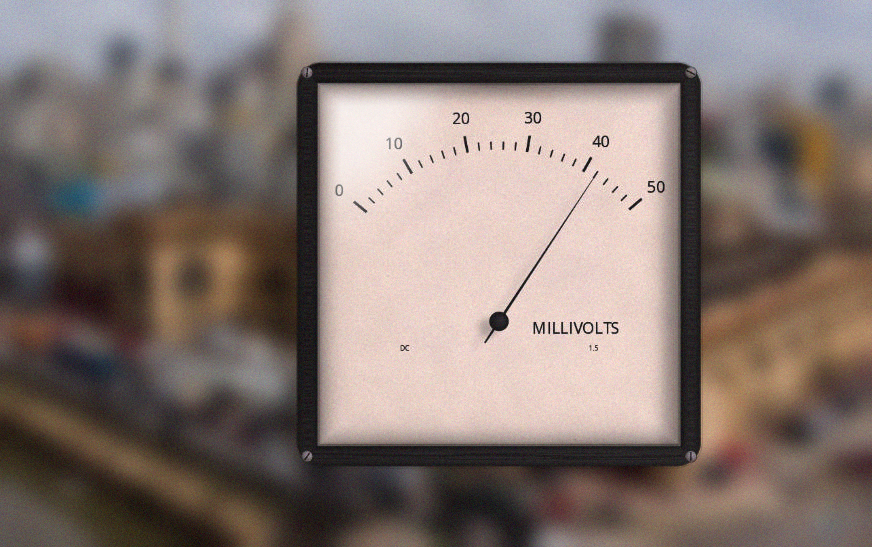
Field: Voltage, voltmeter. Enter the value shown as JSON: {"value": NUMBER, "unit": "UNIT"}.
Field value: {"value": 42, "unit": "mV"}
